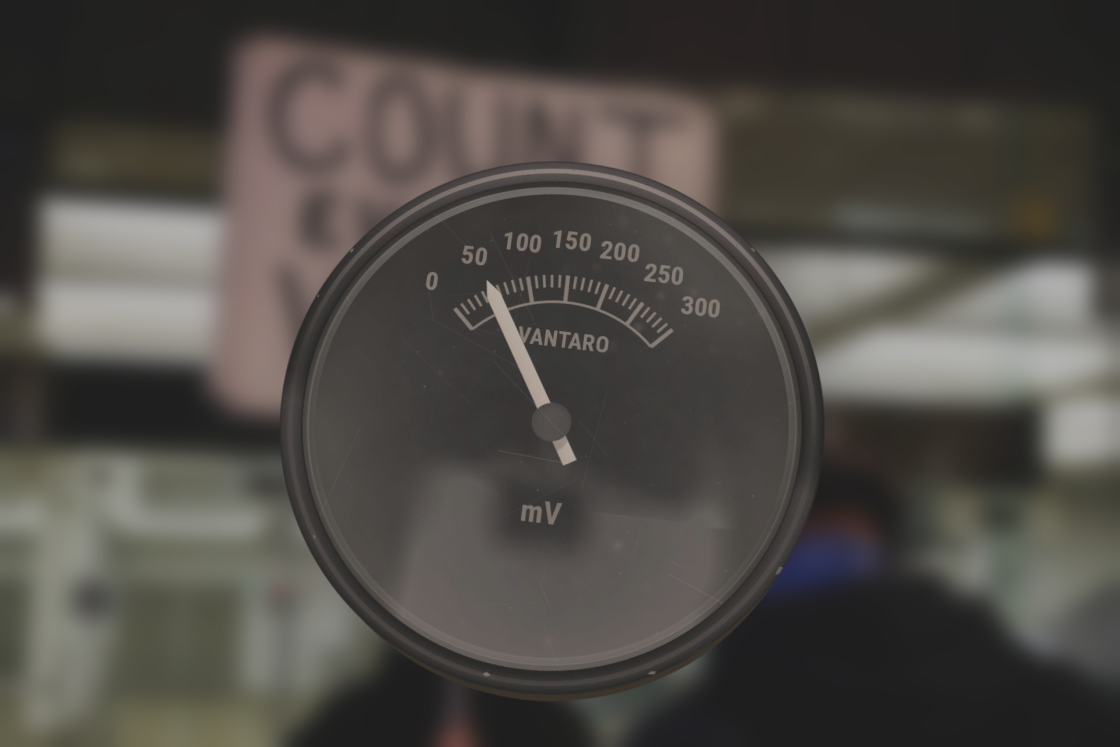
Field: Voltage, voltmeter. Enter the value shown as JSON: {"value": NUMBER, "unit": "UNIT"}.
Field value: {"value": 50, "unit": "mV"}
